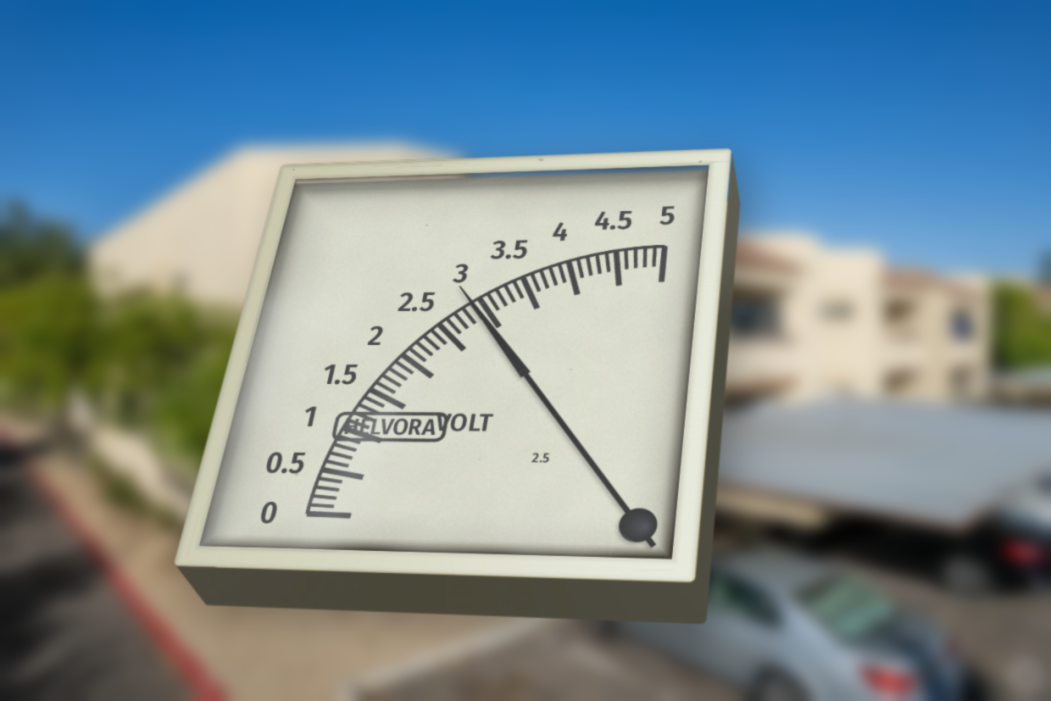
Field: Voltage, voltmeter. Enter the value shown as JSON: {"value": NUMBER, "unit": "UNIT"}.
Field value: {"value": 2.9, "unit": "V"}
